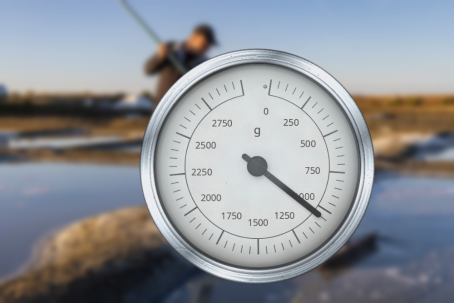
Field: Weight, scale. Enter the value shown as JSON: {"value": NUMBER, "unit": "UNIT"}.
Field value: {"value": 1050, "unit": "g"}
